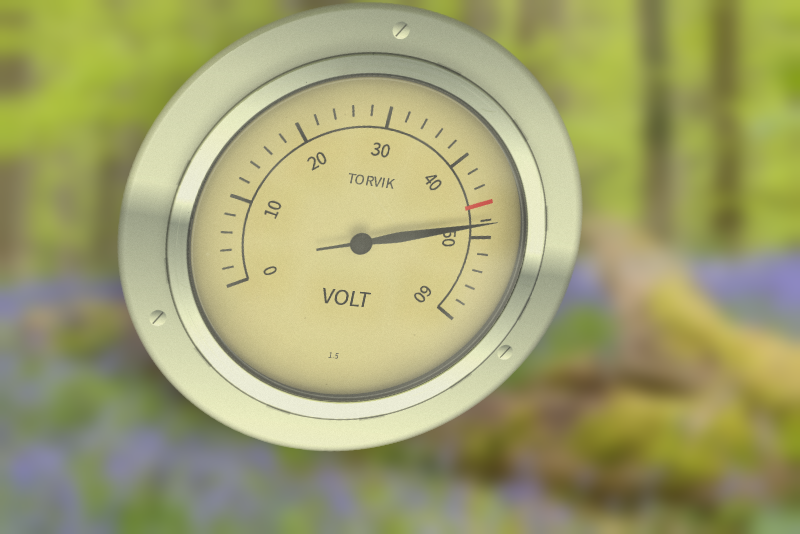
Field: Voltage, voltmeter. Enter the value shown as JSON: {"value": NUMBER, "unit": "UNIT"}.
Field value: {"value": 48, "unit": "V"}
